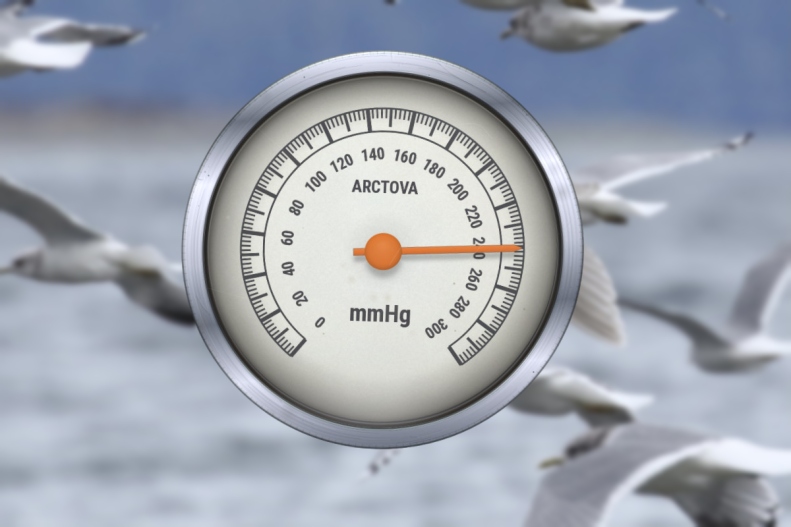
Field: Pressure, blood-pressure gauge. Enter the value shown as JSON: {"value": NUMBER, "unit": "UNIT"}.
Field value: {"value": 240, "unit": "mmHg"}
